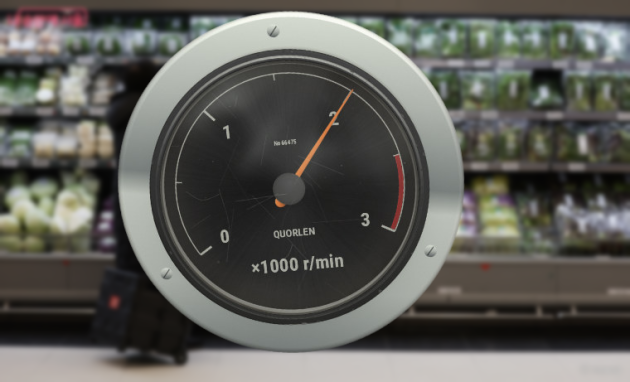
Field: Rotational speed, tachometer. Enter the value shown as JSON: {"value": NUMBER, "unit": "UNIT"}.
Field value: {"value": 2000, "unit": "rpm"}
